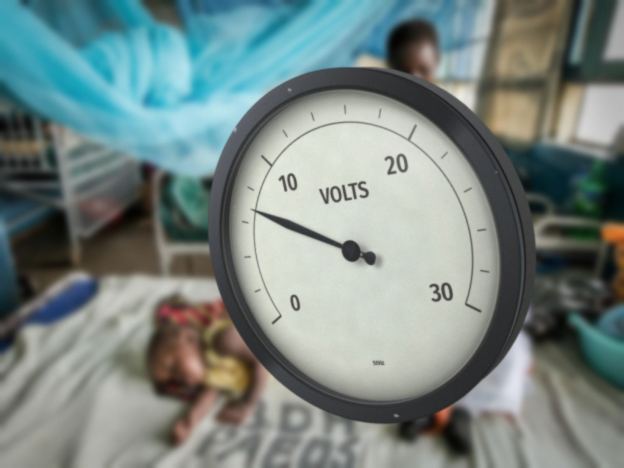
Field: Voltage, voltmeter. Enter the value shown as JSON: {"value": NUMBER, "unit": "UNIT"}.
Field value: {"value": 7, "unit": "V"}
